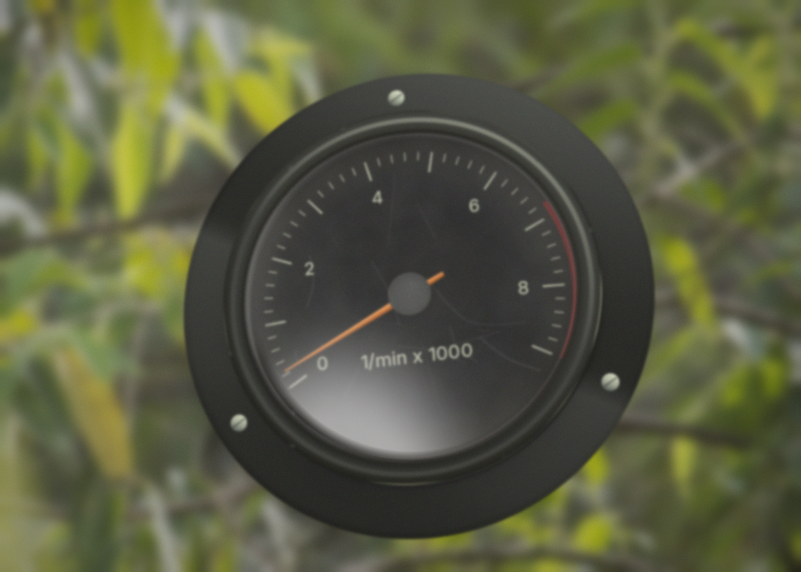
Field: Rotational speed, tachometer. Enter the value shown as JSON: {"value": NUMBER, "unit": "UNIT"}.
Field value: {"value": 200, "unit": "rpm"}
